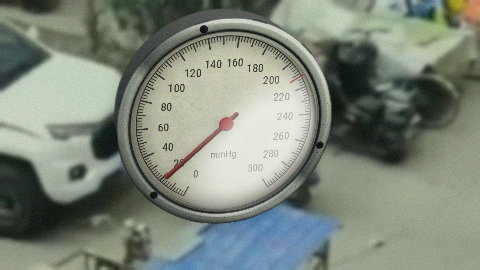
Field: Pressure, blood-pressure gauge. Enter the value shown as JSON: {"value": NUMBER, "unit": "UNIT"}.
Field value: {"value": 20, "unit": "mmHg"}
